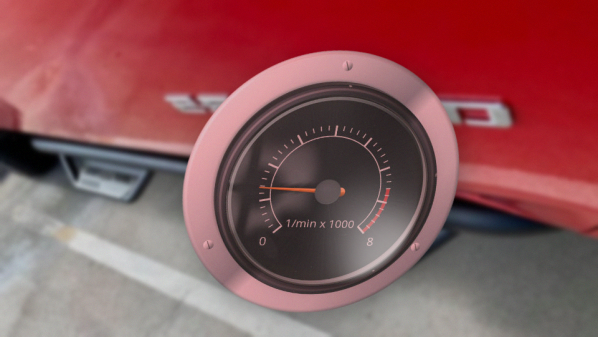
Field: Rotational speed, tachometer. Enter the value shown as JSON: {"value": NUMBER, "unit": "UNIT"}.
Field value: {"value": 1400, "unit": "rpm"}
